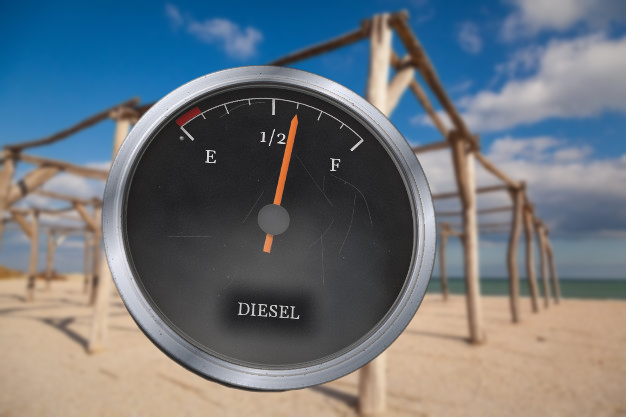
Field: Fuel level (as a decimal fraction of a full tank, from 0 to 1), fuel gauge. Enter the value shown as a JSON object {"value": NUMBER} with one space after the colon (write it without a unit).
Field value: {"value": 0.625}
